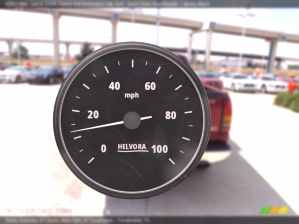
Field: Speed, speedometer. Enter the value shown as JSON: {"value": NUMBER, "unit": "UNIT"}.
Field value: {"value": 12.5, "unit": "mph"}
